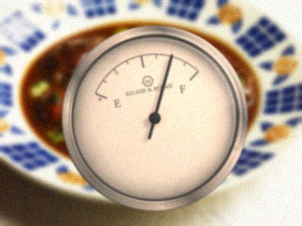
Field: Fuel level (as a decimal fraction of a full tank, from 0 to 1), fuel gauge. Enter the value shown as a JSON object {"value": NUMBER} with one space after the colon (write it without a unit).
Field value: {"value": 0.75}
